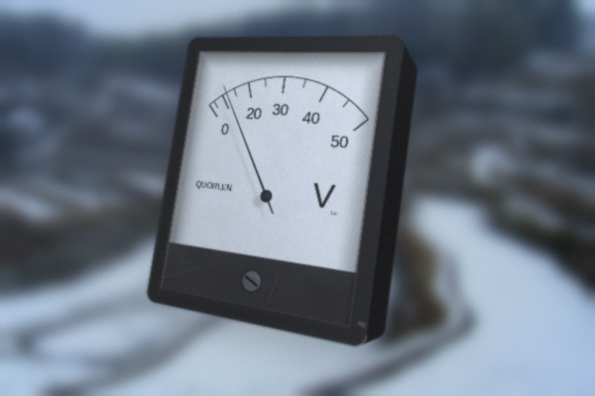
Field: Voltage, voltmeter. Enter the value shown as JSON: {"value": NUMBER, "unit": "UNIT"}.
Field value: {"value": 12.5, "unit": "V"}
